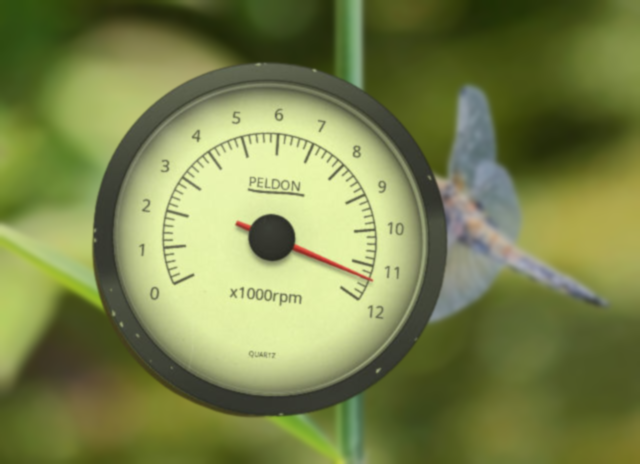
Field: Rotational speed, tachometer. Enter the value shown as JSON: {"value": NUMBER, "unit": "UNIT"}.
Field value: {"value": 11400, "unit": "rpm"}
